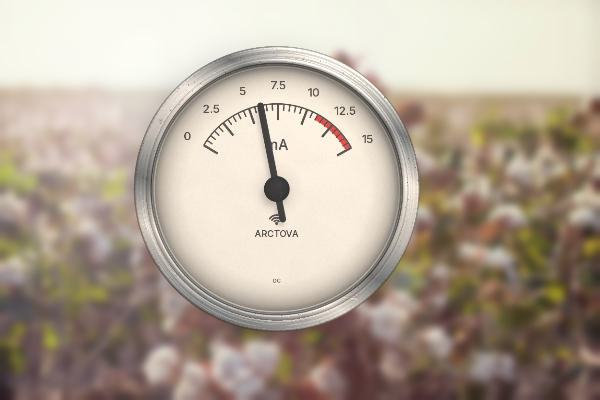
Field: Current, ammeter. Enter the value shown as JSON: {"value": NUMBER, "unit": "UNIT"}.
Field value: {"value": 6, "unit": "mA"}
